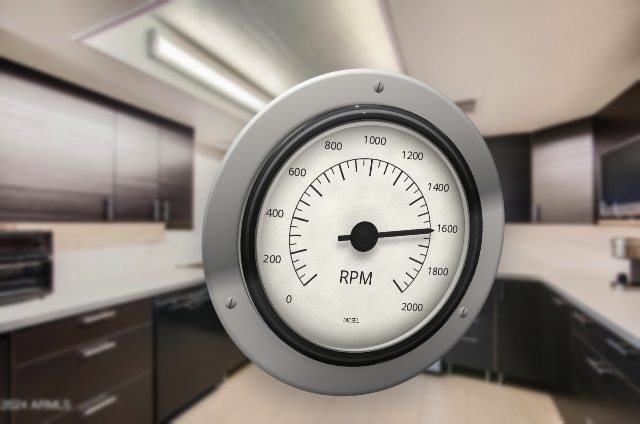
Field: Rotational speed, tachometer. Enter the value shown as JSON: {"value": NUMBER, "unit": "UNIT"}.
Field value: {"value": 1600, "unit": "rpm"}
